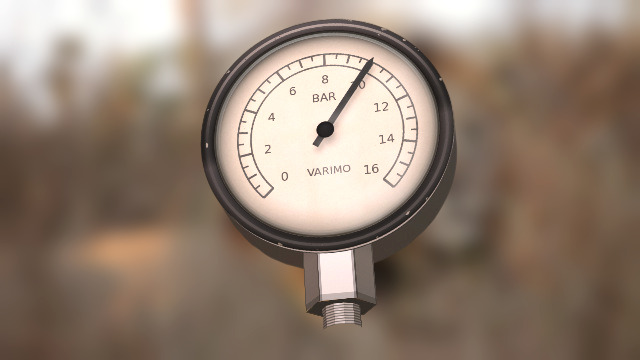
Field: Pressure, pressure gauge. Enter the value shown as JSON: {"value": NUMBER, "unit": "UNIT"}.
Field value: {"value": 10, "unit": "bar"}
